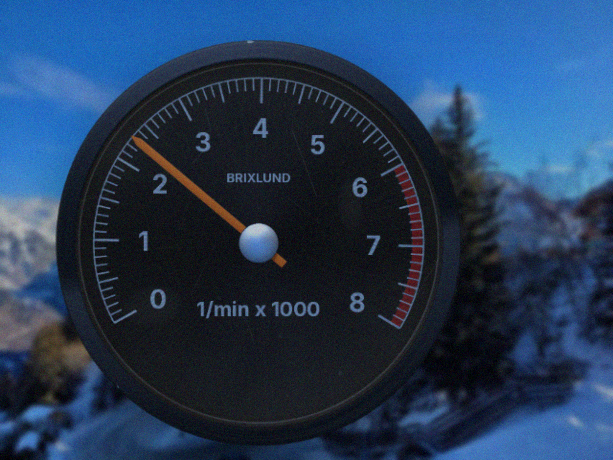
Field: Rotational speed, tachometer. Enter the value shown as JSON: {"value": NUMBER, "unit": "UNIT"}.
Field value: {"value": 2300, "unit": "rpm"}
